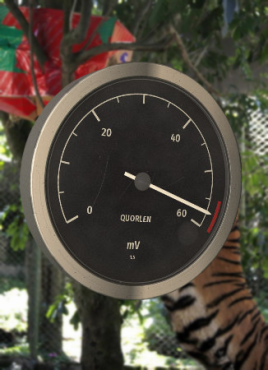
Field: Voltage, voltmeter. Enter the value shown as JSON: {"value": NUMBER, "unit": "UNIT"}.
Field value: {"value": 57.5, "unit": "mV"}
